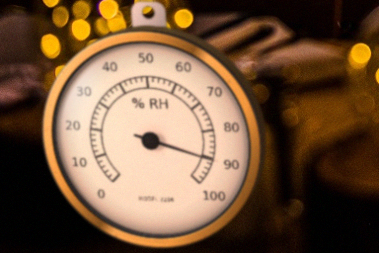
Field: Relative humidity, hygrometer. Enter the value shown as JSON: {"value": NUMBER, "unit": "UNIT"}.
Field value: {"value": 90, "unit": "%"}
